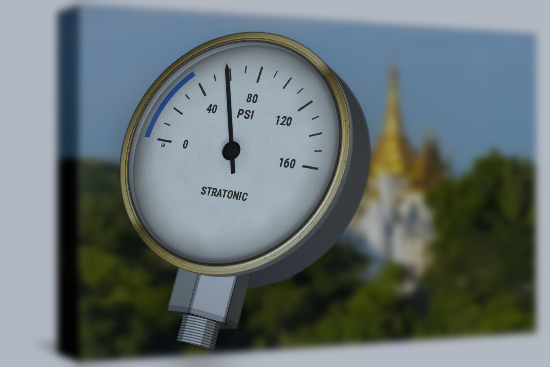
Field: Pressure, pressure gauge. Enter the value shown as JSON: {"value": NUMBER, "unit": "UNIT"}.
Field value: {"value": 60, "unit": "psi"}
